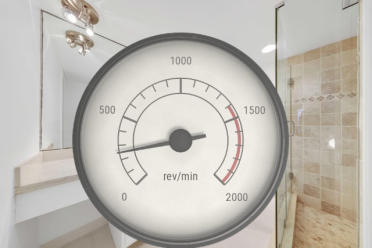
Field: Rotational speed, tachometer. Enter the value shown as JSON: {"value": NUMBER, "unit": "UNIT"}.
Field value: {"value": 250, "unit": "rpm"}
